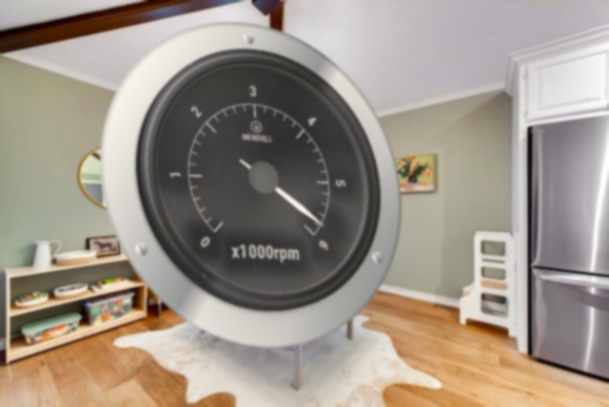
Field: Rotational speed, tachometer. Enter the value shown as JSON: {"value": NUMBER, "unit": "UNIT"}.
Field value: {"value": 5800, "unit": "rpm"}
